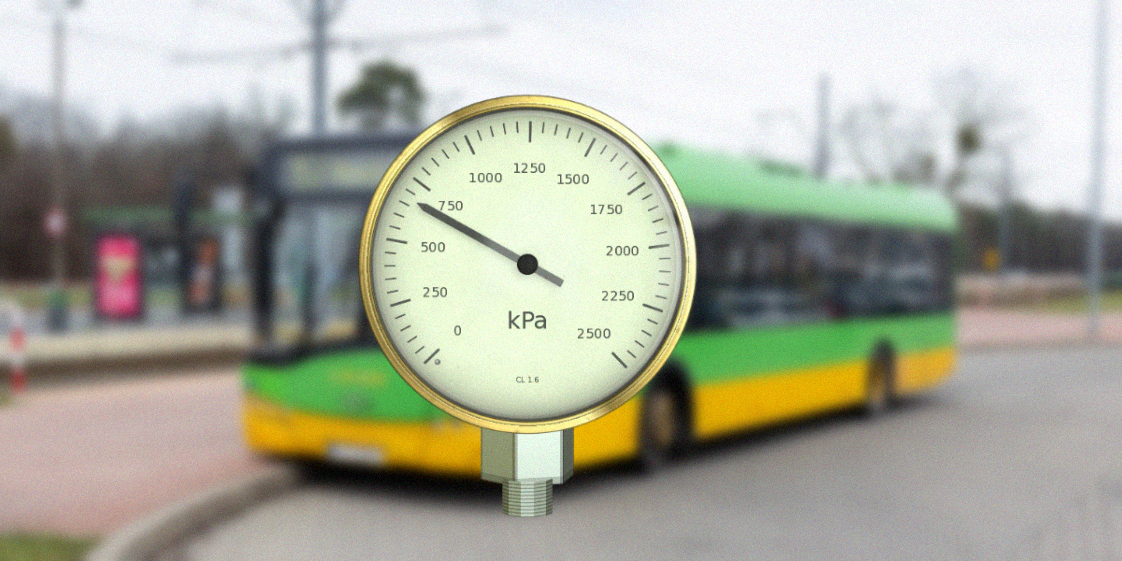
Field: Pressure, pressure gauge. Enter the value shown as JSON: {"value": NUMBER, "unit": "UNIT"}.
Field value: {"value": 675, "unit": "kPa"}
